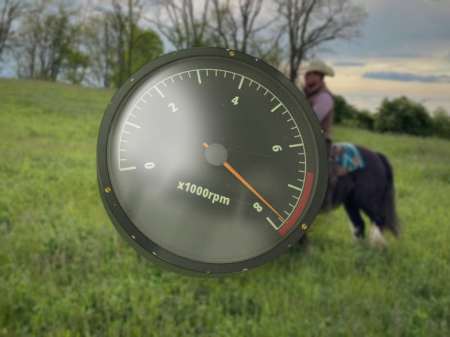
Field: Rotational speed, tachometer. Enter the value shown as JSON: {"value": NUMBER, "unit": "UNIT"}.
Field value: {"value": 7800, "unit": "rpm"}
